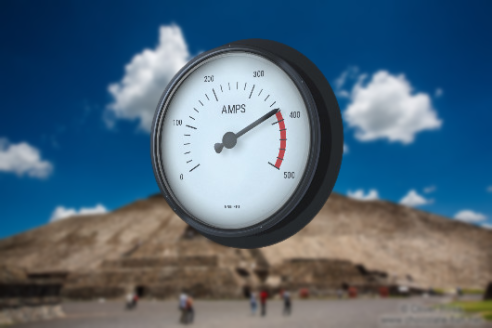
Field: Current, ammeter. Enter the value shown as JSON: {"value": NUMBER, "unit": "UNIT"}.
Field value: {"value": 380, "unit": "A"}
